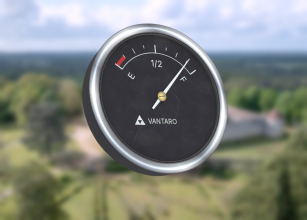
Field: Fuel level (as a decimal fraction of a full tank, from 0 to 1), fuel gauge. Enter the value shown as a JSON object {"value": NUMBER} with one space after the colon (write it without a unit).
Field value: {"value": 0.875}
